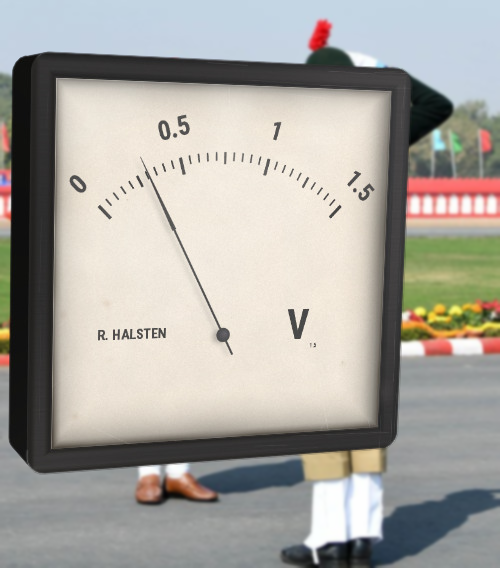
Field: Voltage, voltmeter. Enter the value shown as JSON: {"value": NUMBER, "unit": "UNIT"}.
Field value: {"value": 0.3, "unit": "V"}
